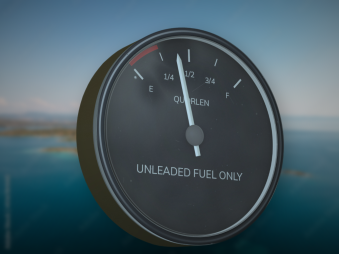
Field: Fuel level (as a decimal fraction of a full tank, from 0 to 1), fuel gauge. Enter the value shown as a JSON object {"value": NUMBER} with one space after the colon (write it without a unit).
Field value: {"value": 0.375}
